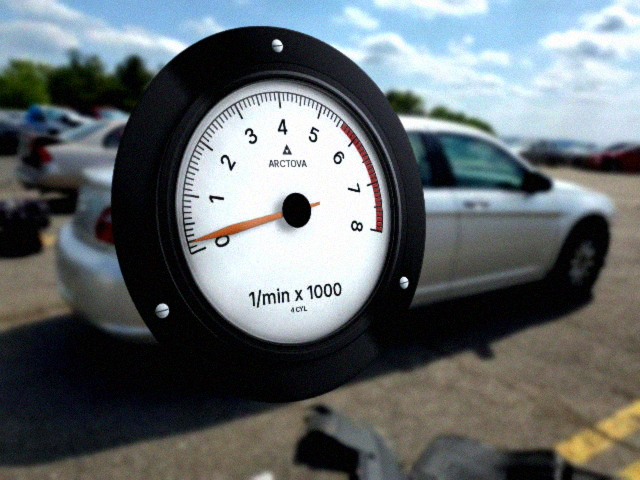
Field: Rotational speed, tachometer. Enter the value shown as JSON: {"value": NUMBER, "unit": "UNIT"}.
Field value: {"value": 200, "unit": "rpm"}
